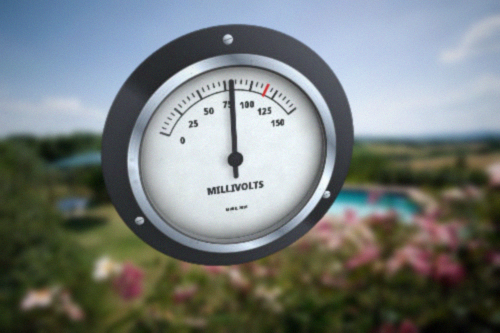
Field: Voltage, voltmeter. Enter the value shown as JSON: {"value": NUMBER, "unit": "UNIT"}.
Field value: {"value": 80, "unit": "mV"}
